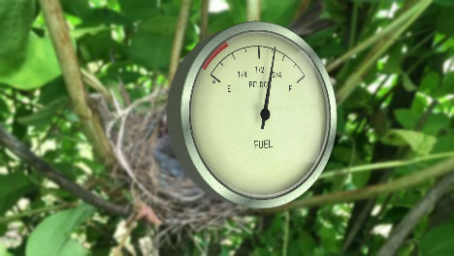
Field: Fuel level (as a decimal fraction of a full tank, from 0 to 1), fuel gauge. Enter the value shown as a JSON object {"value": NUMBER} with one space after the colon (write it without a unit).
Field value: {"value": 0.625}
